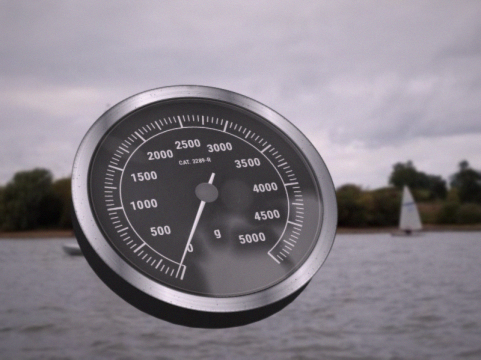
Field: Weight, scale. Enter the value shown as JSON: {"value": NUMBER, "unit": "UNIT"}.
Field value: {"value": 50, "unit": "g"}
